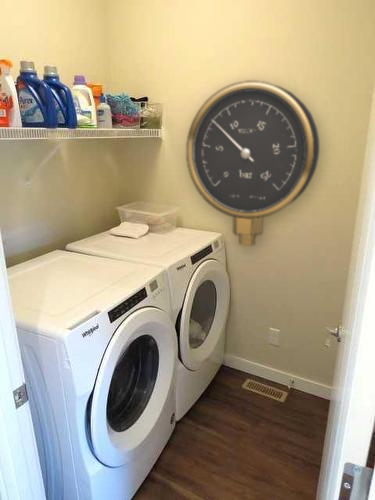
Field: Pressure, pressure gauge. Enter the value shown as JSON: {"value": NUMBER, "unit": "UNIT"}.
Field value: {"value": 8, "unit": "bar"}
